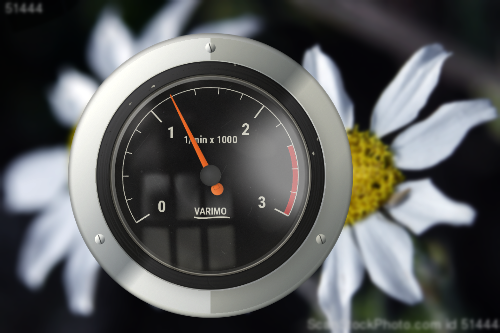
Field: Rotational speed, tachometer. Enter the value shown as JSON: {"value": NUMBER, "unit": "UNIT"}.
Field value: {"value": 1200, "unit": "rpm"}
